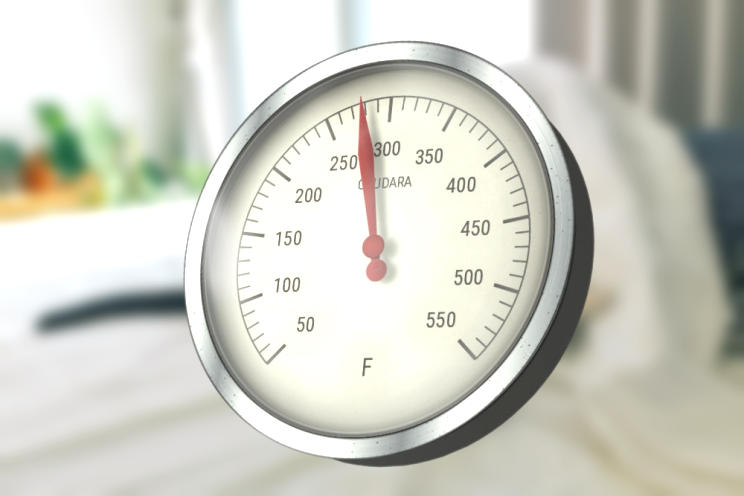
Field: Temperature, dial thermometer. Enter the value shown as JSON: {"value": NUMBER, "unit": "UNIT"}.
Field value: {"value": 280, "unit": "°F"}
